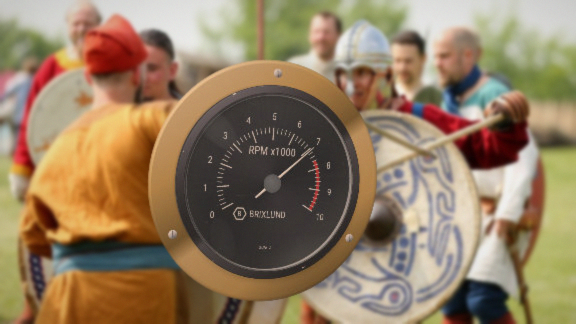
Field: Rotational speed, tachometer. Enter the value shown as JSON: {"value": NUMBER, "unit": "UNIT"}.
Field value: {"value": 7000, "unit": "rpm"}
